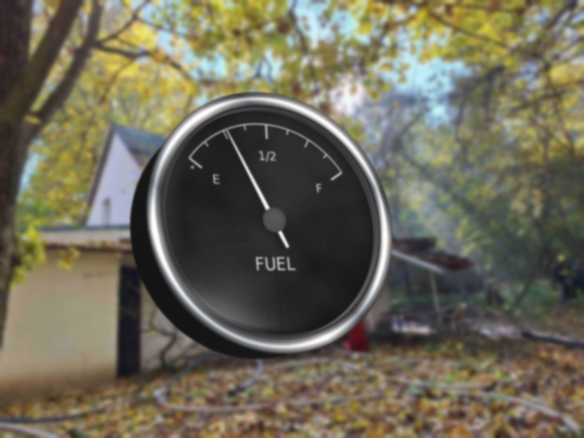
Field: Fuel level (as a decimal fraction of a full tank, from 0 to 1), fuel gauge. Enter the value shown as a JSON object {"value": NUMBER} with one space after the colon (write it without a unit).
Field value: {"value": 0.25}
